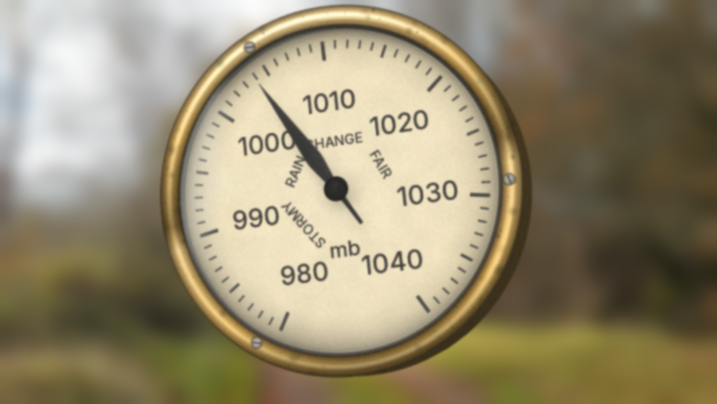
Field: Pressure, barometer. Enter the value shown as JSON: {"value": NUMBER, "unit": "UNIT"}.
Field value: {"value": 1004, "unit": "mbar"}
